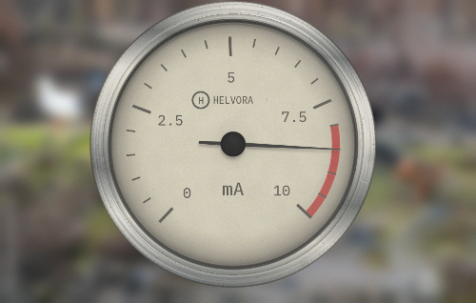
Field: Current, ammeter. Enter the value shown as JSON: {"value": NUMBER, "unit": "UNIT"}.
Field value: {"value": 8.5, "unit": "mA"}
